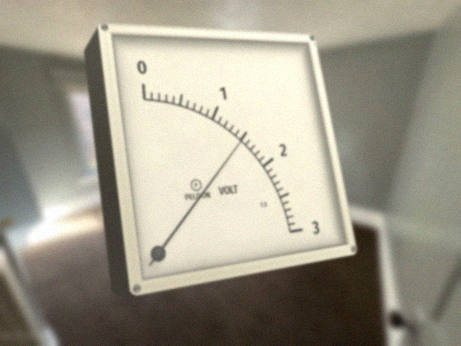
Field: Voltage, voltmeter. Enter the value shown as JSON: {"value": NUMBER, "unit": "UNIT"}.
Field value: {"value": 1.5, "unit": "V"}
